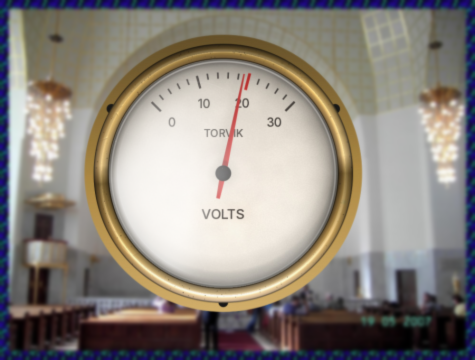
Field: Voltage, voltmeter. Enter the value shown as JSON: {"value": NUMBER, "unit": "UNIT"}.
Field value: {"value": 19, "unit": "V"}
